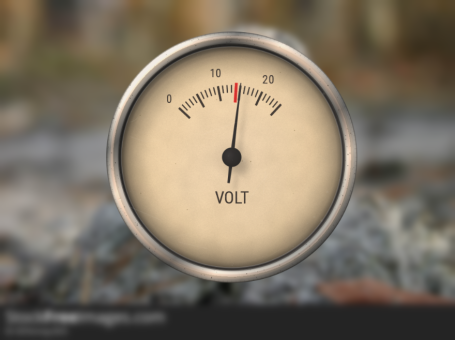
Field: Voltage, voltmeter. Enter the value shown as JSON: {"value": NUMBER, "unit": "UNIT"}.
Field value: {"value": 15, "unit": "V"}
